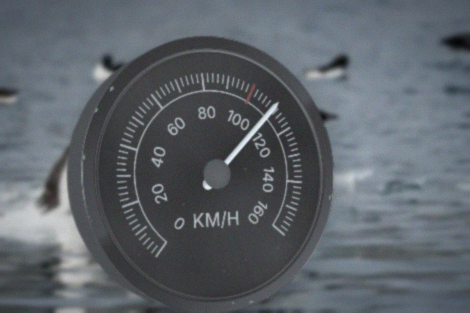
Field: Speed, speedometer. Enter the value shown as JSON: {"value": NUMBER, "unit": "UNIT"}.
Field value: {"value": 110, "unit": "km/h"}
